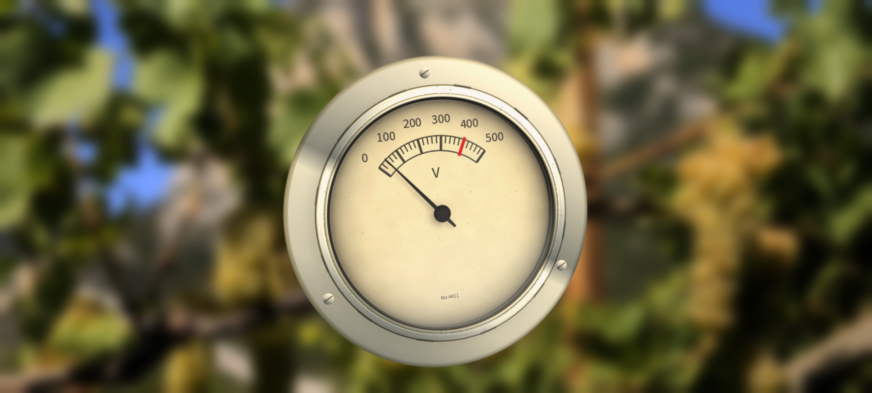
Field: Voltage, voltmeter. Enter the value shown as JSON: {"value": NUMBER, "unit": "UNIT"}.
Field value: {"value": 40, "unit": "V"}
